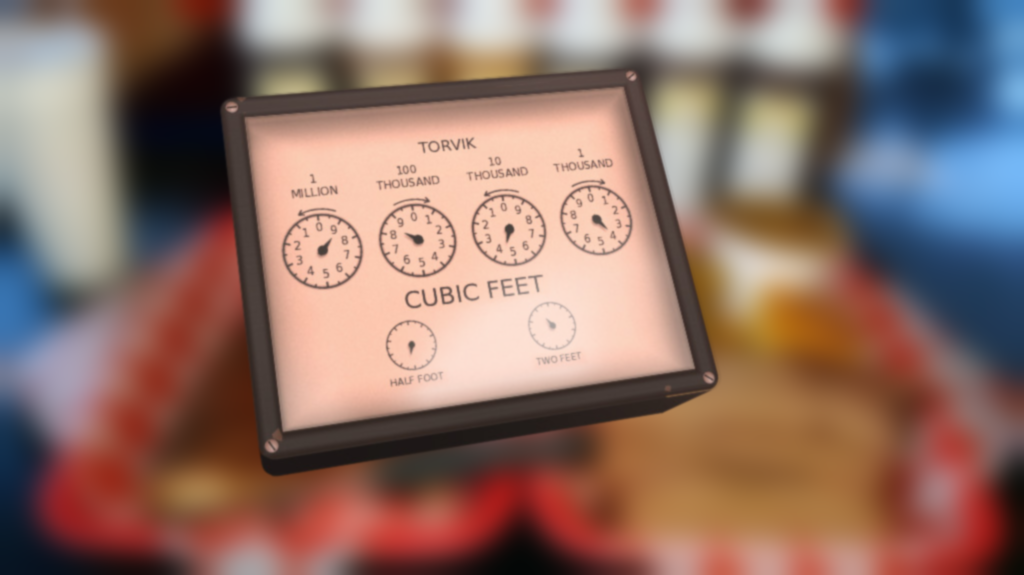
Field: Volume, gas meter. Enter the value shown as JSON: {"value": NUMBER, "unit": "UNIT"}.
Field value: {"value": 884400, "unit": "ft³"}
